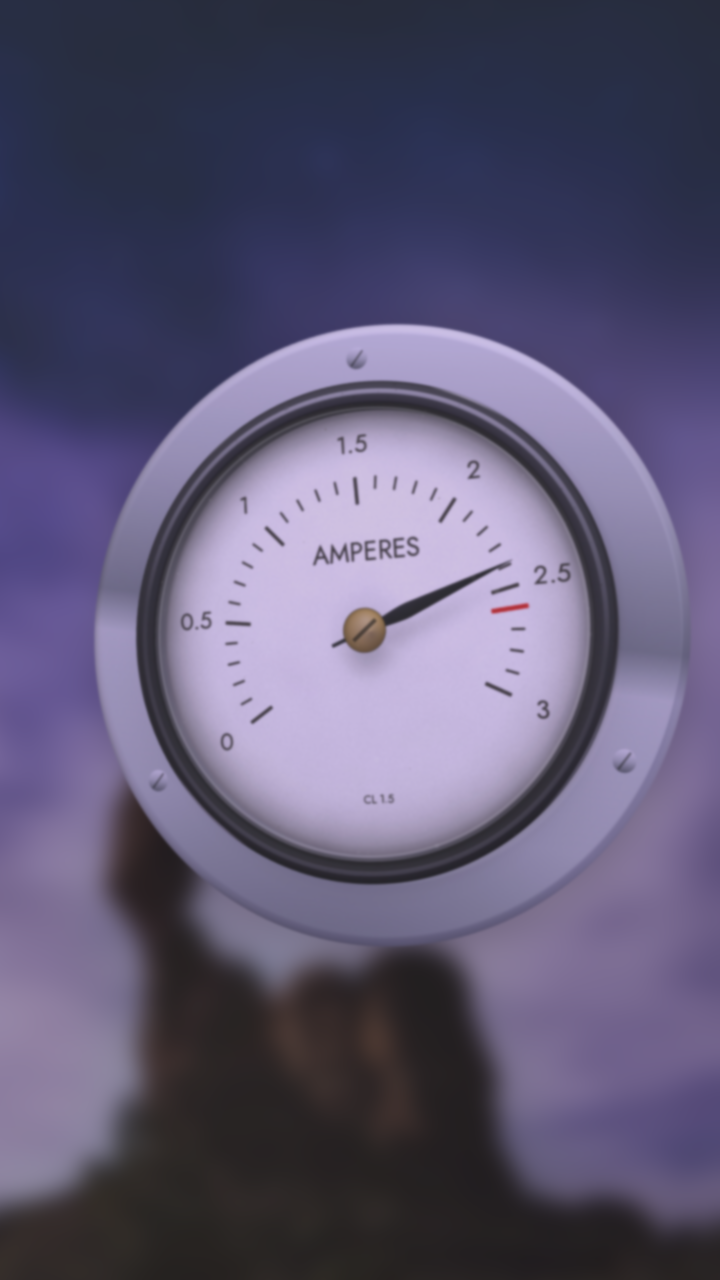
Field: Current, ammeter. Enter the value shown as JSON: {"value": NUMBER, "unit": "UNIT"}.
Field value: {"value": 2.4, "unit": "A"}
